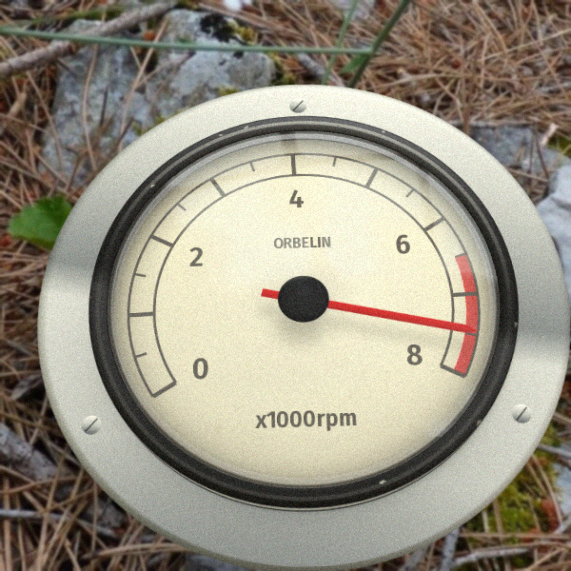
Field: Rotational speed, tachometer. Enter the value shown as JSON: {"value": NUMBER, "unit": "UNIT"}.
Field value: {"value": 7500, "unit": "rpm"}
